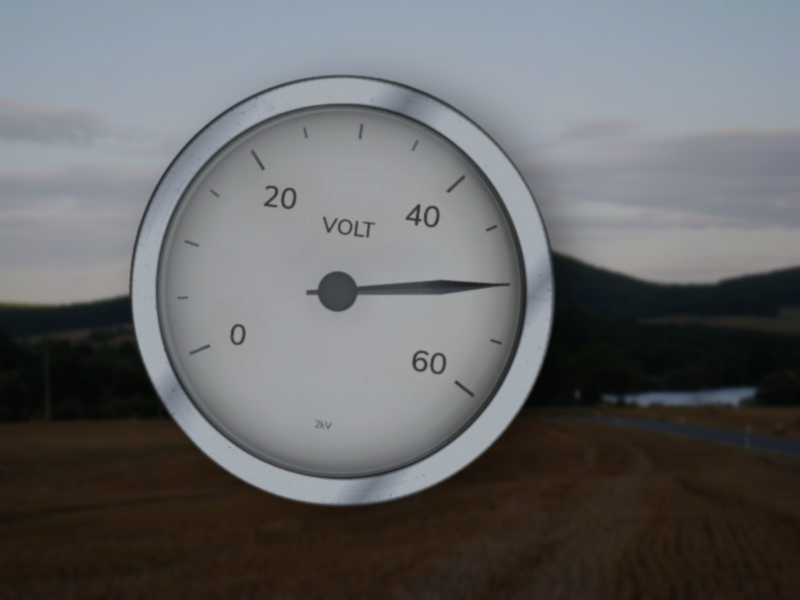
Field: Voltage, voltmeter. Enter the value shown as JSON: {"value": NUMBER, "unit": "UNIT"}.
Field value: {"value": 50, "unit": "V"}
